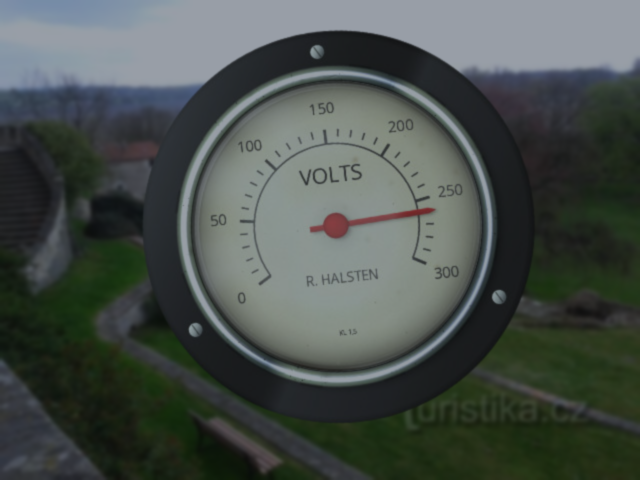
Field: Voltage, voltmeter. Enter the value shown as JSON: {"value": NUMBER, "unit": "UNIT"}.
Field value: {"value": 260, "unit": "V"}
